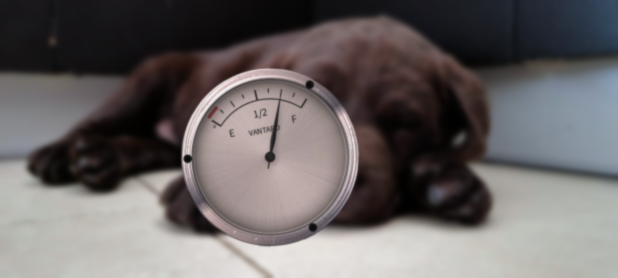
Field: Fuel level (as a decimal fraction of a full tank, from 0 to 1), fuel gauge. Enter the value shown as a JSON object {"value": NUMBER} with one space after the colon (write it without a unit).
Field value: {"value": 0.75}
